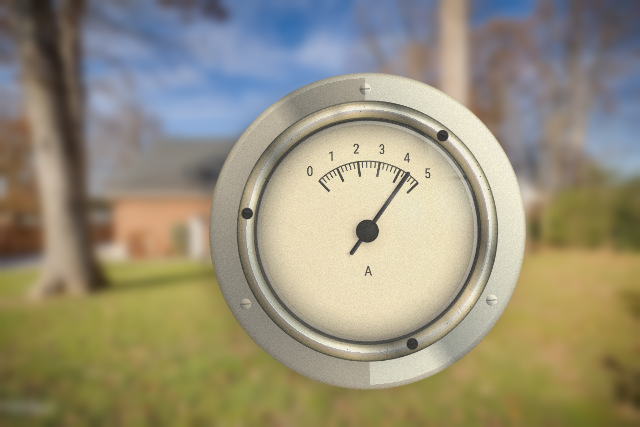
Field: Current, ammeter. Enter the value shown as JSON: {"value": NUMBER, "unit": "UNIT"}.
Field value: {"value": 4.4, "unit": "A"}
